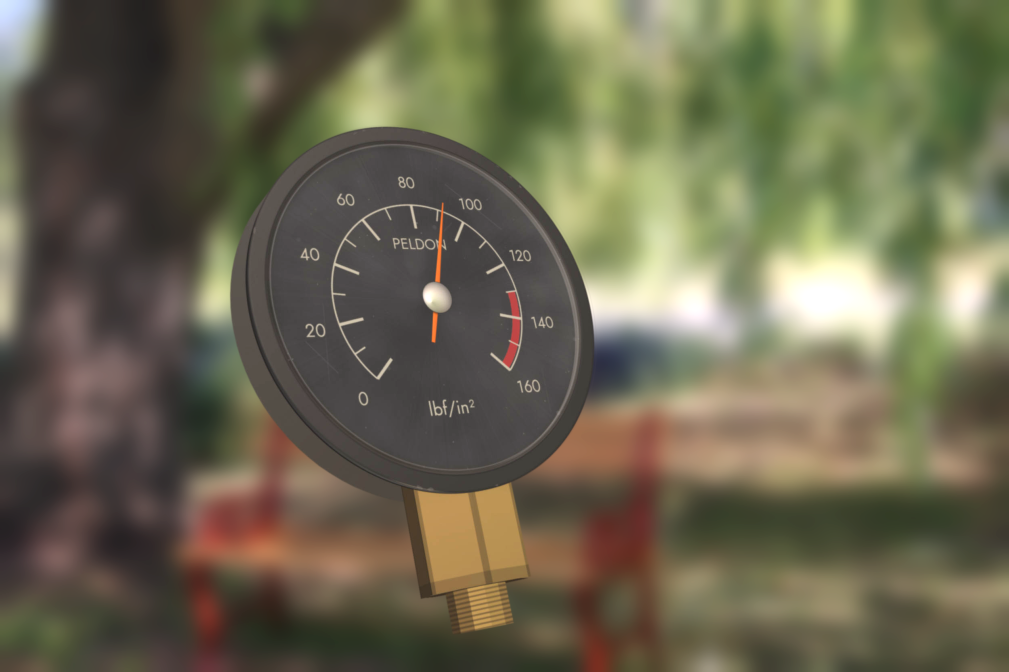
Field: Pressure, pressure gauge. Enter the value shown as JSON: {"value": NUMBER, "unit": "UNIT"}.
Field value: {"value": 90, "unit": "psi"}
